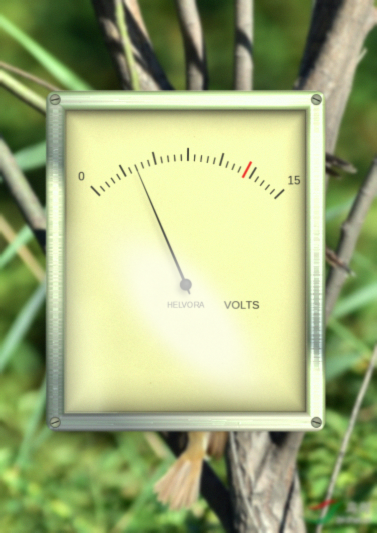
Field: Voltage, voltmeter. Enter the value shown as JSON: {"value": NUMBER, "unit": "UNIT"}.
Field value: {"value": 3.5, "unit": "V"}
